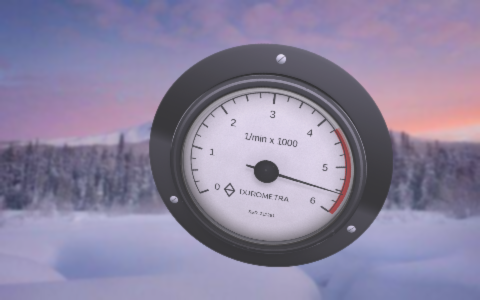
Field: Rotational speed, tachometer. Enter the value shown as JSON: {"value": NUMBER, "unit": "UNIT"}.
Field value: {"value": 5500, "unit": "rpm"}
